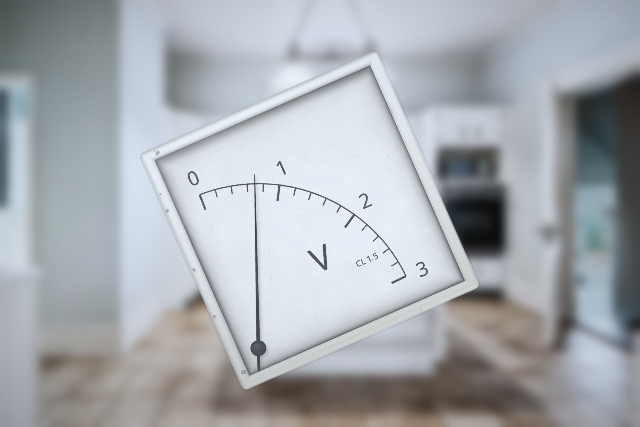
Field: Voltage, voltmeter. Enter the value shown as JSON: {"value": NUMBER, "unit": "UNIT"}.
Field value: {"value": 0.7, "unit": "V"}
